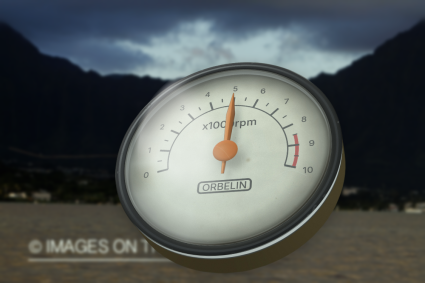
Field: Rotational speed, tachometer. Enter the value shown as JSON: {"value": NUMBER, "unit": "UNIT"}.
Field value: {"value": 5000, "unit": "rpm"}
